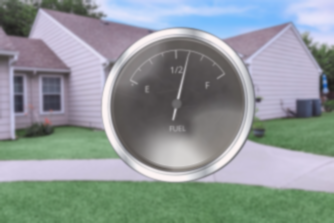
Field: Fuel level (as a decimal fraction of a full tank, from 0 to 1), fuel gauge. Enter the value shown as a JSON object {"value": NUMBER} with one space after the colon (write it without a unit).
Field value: {"value": 0.625}
